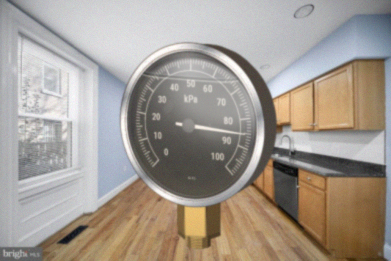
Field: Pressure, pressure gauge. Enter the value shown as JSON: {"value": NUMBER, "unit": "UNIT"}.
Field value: {"value": 85, "unit": "kPa"}
